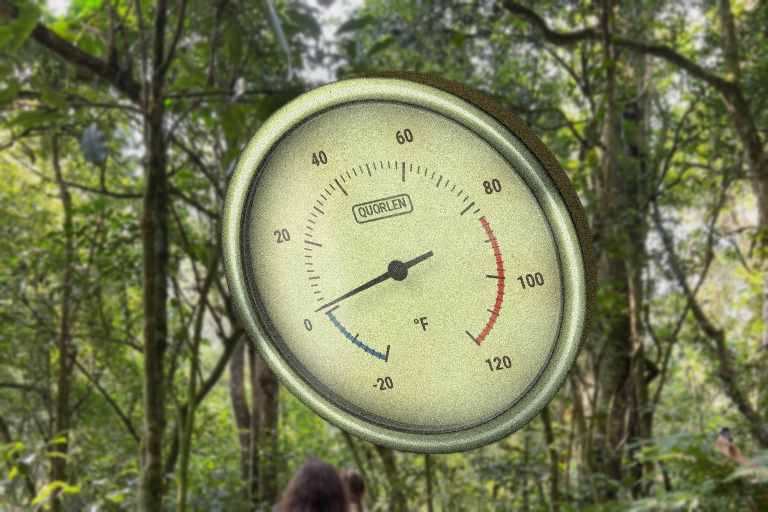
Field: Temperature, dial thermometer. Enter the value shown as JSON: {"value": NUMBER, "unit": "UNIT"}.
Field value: {"value": 2, "unit": "°F"}
